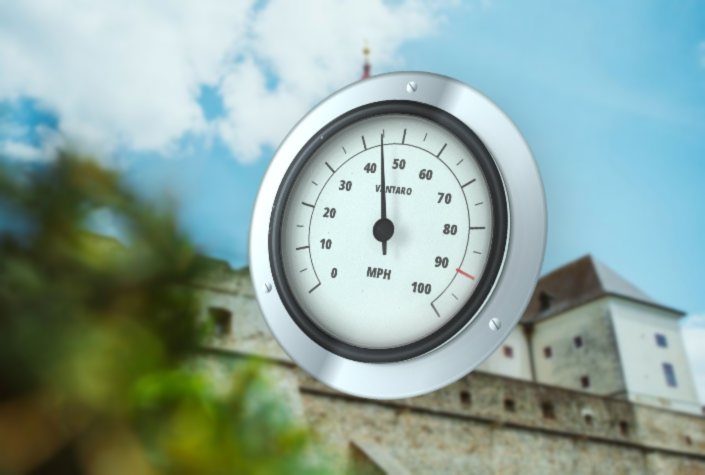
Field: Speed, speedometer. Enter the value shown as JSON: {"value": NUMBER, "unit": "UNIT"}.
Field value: {"value": 45, "unit": "mph"}
